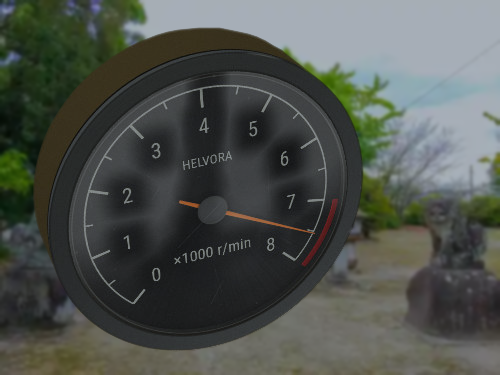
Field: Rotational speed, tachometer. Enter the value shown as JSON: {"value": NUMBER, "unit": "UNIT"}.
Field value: {"value": 7500, "unit": "rpm"}
